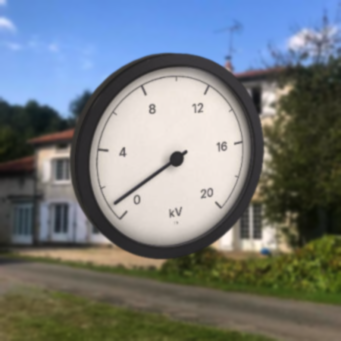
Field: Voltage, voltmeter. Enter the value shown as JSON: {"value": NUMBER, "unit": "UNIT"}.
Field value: {"value": 1, "unit": "kV"}
